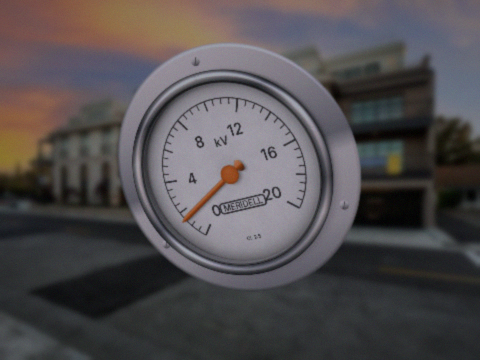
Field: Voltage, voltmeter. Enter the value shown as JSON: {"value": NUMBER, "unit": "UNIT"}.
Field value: {"value": 1.5, "unit": "kV"}
